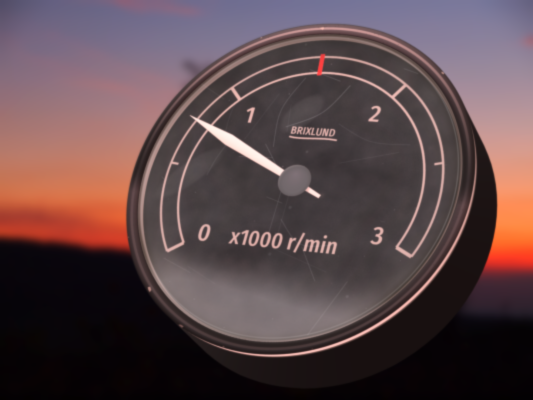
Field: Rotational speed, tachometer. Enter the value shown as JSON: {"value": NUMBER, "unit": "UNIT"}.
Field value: {"value": 750, "unit": "rpm"}
